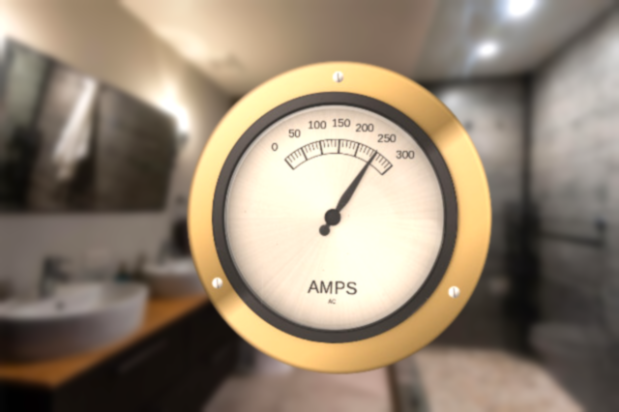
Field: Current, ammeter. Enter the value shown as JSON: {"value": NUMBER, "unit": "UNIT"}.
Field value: {"value": 250, "unit": "A"}
